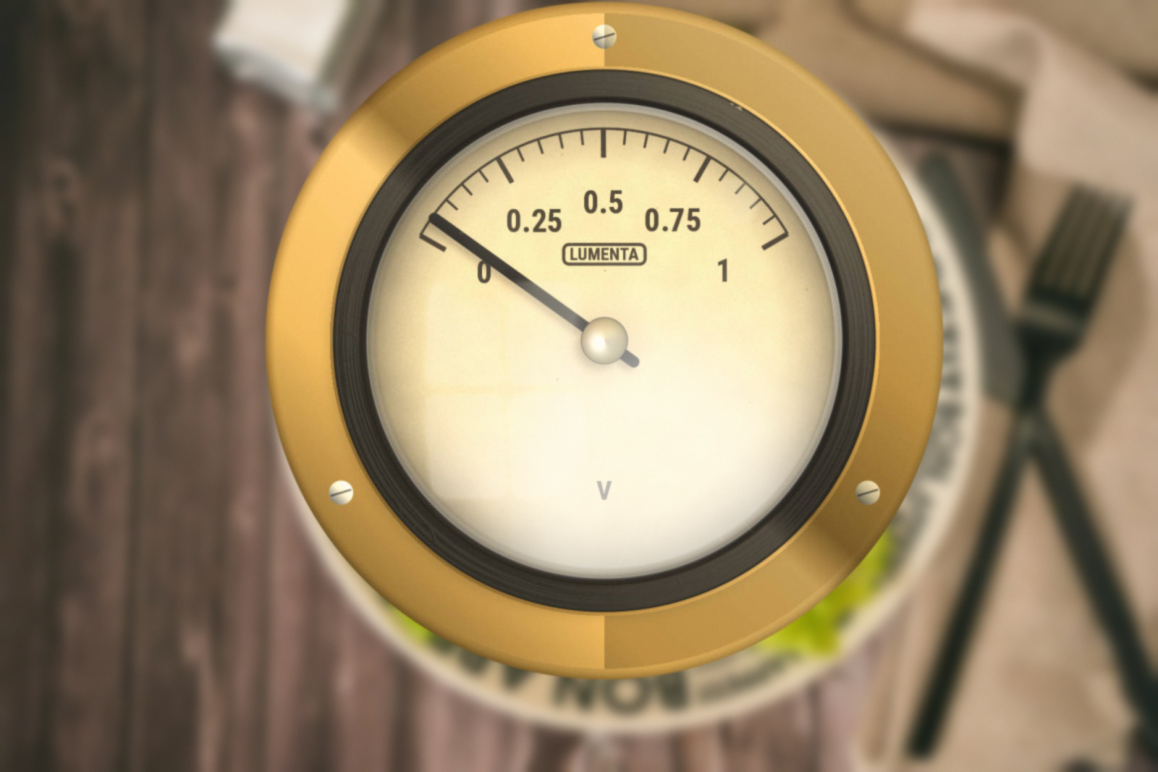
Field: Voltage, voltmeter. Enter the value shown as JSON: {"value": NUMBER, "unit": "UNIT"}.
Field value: {"value": 0.05, "unit": "V"}
